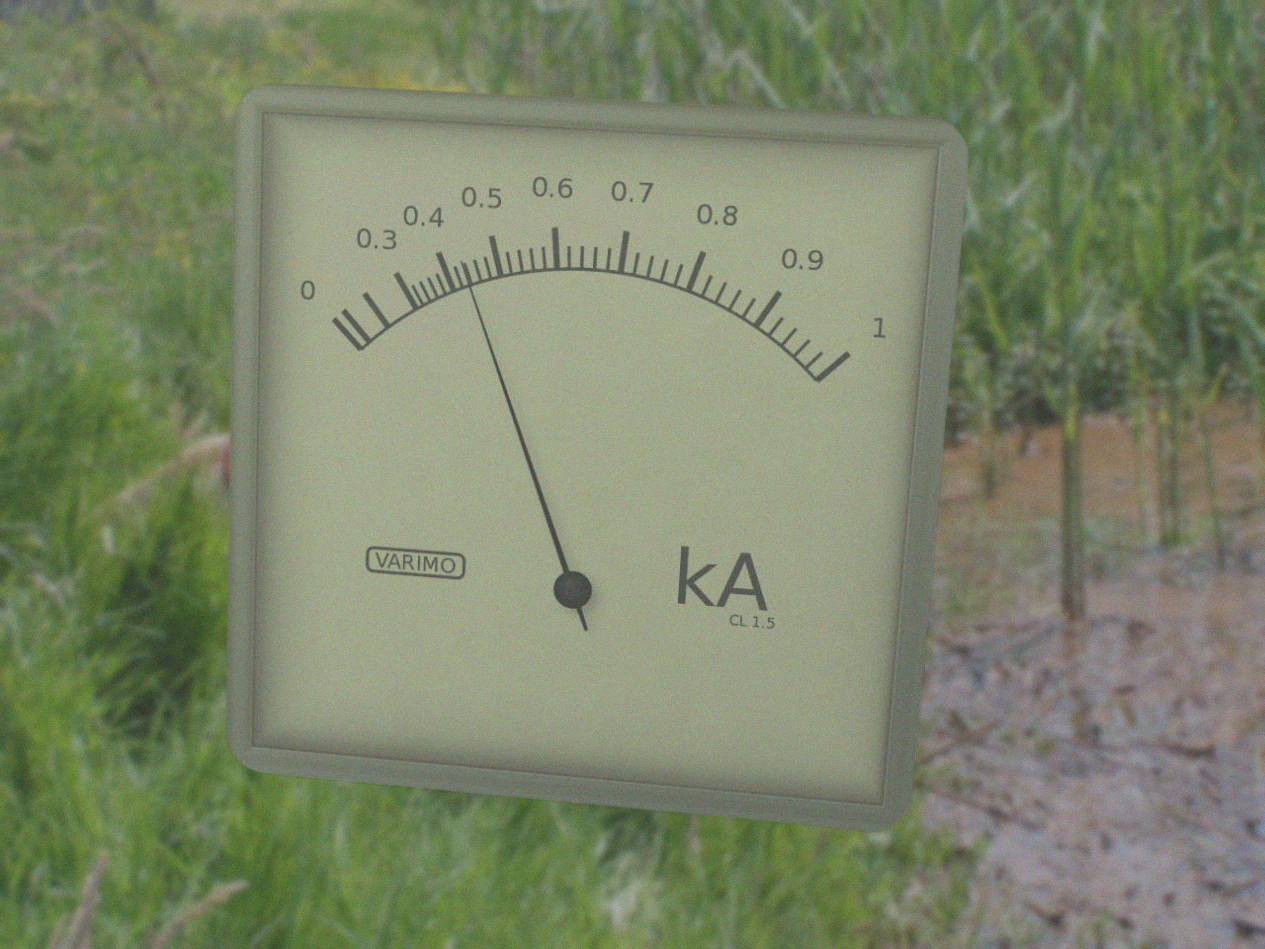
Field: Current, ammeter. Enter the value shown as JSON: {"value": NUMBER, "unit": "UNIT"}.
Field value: {"value": 0.44, "unit": "kA"}
